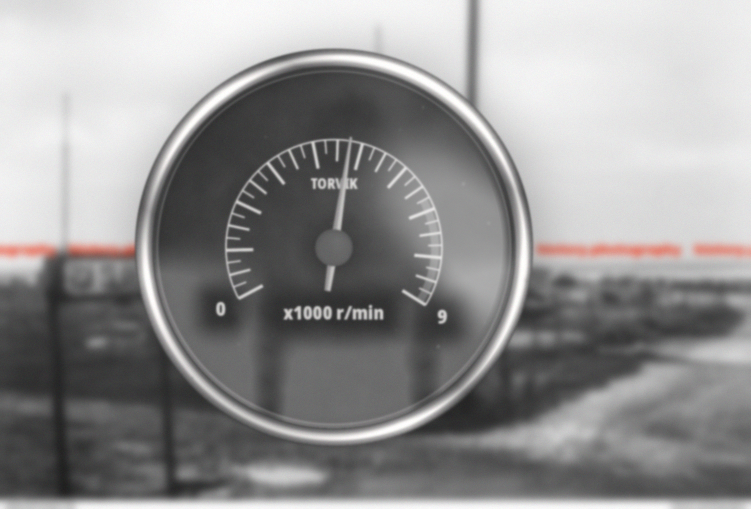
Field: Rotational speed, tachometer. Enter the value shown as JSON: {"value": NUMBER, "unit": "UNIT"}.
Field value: {"value": 4750, "unit": "rpm"}
